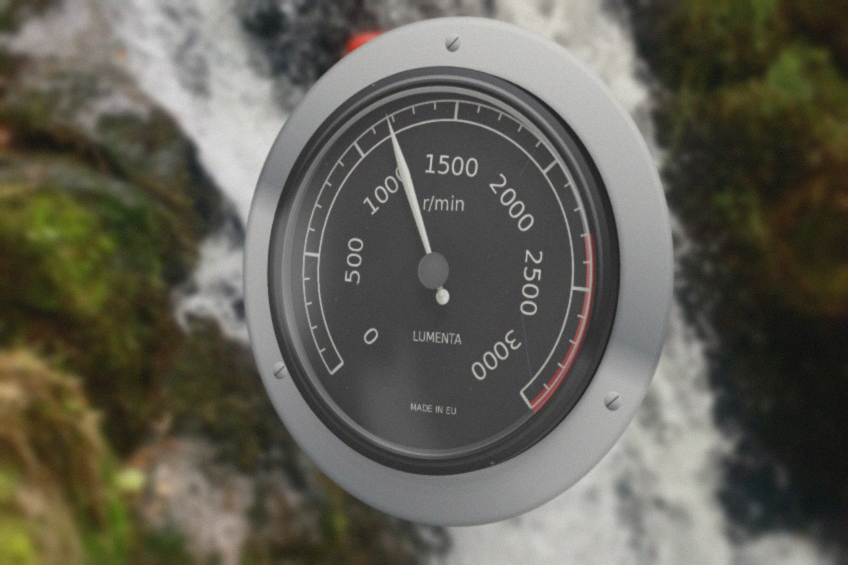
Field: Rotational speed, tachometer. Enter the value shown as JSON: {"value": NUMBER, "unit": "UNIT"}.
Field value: {"value": 1200, "unit": "rpm"}
